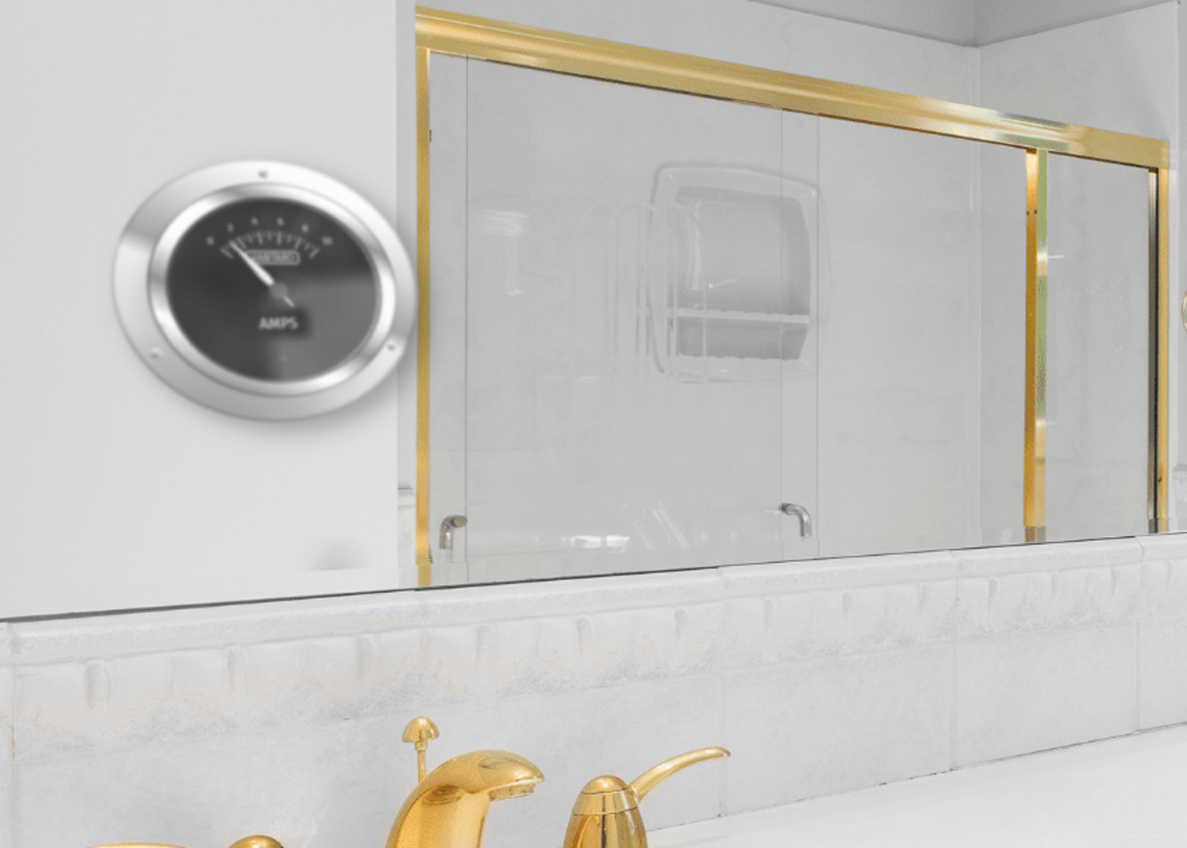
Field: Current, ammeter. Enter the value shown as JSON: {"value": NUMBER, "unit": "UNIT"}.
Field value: {"value": 1, "unit": "A"}
